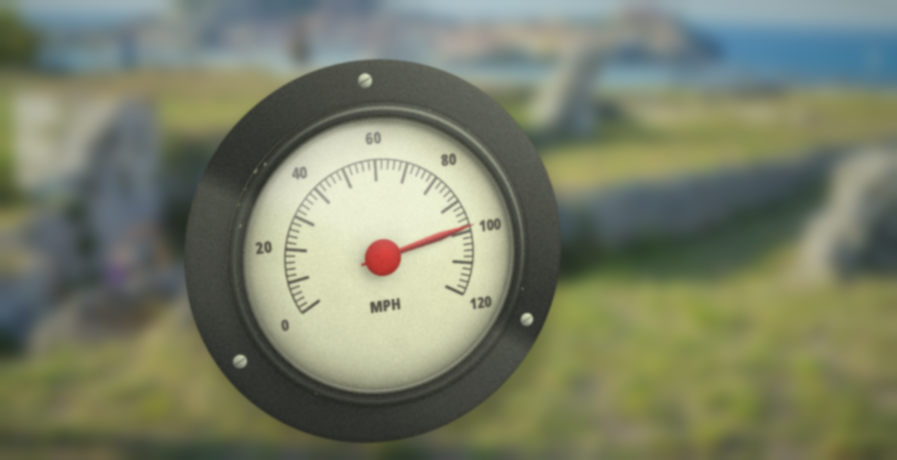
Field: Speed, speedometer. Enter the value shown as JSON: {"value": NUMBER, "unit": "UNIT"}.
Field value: {"value": 98, "unit": "mph"}
